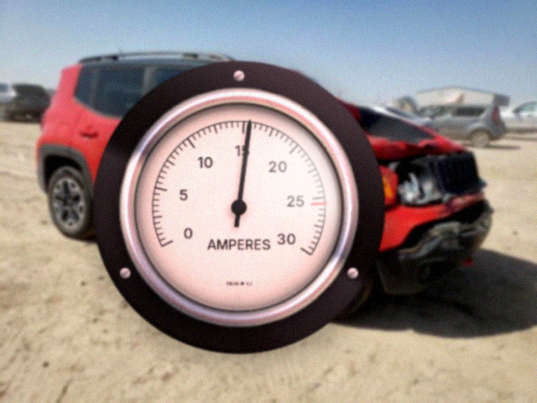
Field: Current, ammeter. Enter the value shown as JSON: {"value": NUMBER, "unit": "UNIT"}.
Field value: {"value": 15.5, "unit": "A"}
